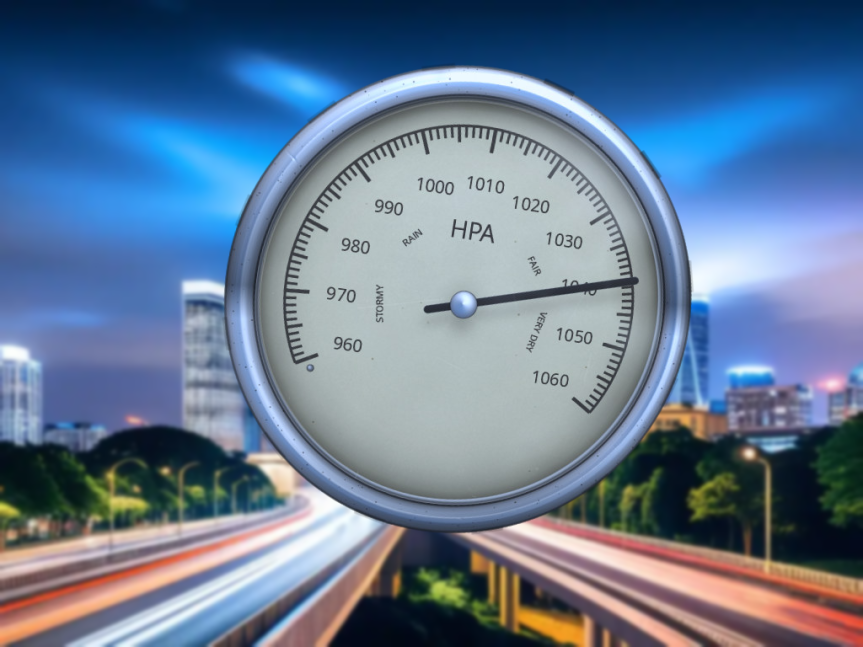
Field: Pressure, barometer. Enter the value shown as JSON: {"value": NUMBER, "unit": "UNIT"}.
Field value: {"value": 1040, "unit": "hPa"}
